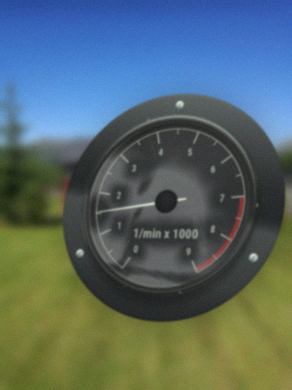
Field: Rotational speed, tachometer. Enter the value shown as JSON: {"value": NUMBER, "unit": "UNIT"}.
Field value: {"value": 1500, "unit": "rpm"}
